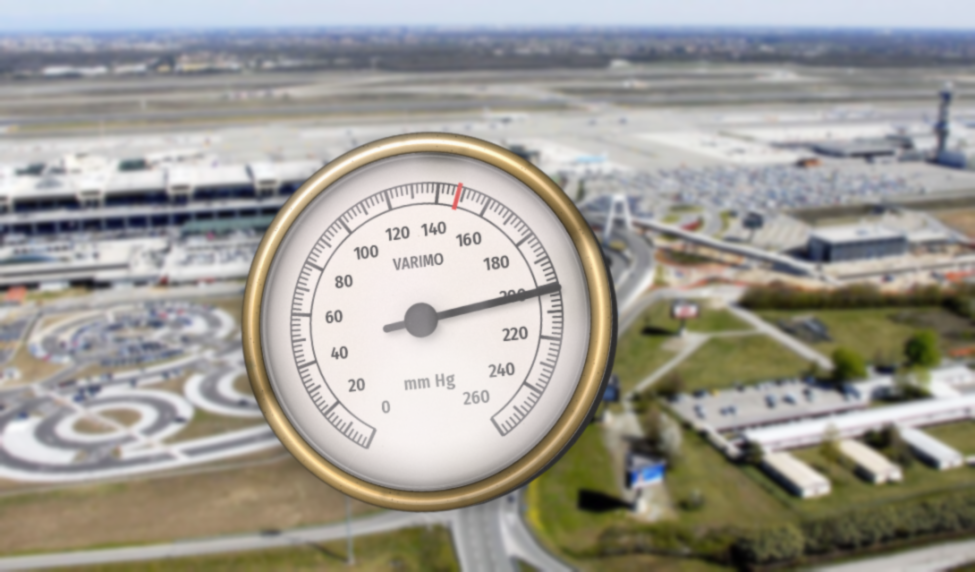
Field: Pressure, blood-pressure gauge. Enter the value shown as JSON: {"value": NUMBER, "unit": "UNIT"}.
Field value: {"value": 202, "unit": "mmHg"}
